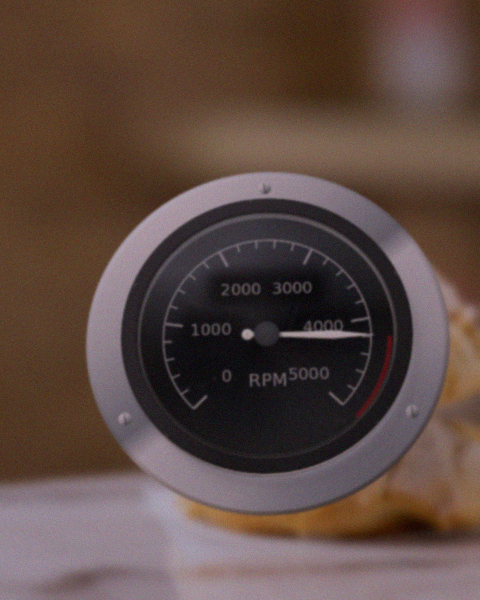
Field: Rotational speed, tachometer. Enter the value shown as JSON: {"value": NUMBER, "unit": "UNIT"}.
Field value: {"value": 4200, "unit": "rpm"}
